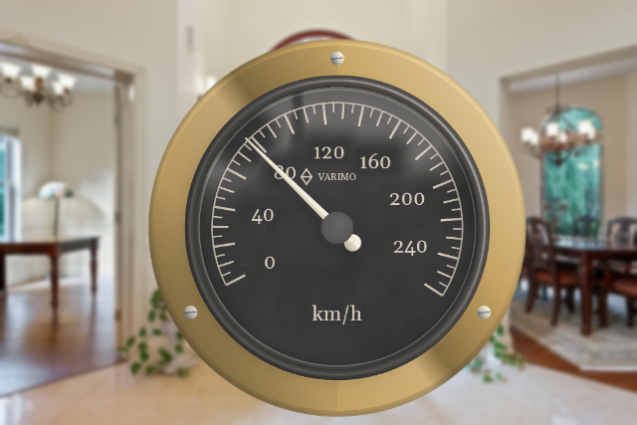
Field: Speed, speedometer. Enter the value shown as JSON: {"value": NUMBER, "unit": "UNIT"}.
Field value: {"value": 77.5, "unit": "km/h"}
